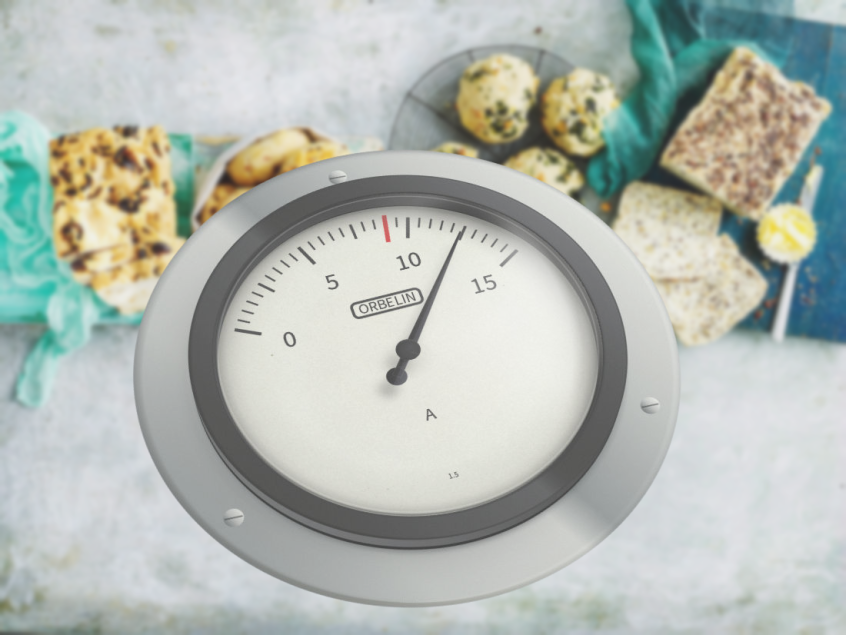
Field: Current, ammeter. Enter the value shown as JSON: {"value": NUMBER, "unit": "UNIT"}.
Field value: {"value": 12.5, "unit": "A"}
